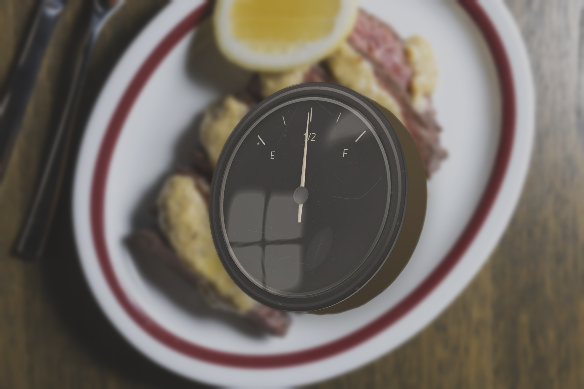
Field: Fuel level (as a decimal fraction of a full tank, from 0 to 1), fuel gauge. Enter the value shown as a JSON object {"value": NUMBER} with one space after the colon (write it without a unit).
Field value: {"value": 0.5}
